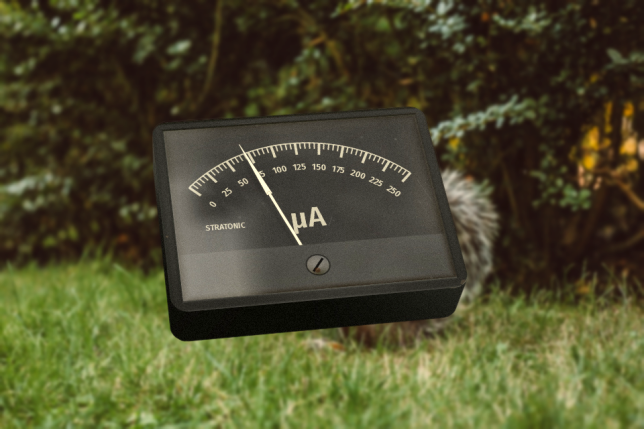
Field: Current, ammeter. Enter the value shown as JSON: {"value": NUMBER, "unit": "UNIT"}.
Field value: {"value": 70, "unit": "µA"}
